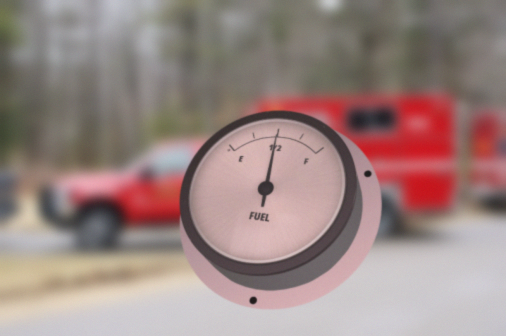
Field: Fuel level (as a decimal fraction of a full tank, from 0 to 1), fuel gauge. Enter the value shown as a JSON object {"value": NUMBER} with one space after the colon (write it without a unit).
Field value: {"value": 0.5}
